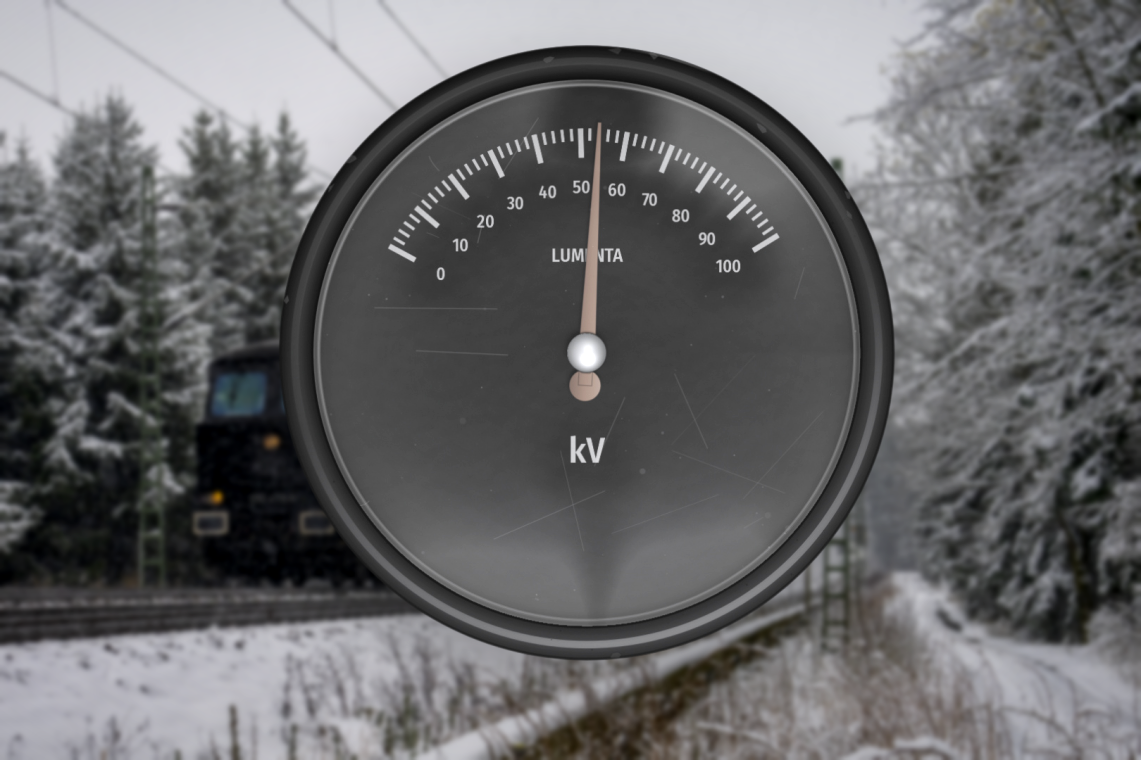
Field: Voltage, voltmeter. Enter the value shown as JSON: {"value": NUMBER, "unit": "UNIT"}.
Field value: {"value": 54, "unit": "kV"}
